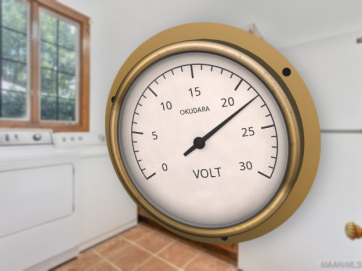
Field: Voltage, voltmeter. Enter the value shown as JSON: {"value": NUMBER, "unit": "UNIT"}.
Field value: {"value": 22, "unit": "V"}
